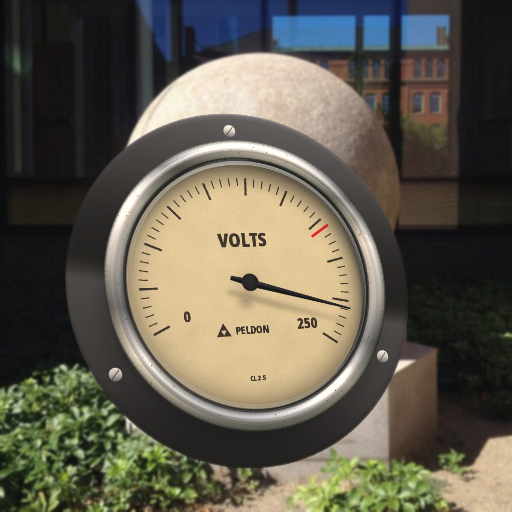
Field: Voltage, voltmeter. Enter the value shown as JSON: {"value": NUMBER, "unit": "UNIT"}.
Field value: {"value": 230, "unit": "V"}
